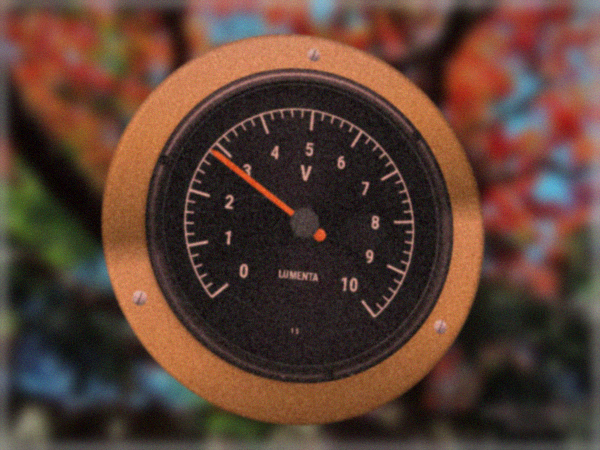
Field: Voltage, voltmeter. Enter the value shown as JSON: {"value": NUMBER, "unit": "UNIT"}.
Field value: {"value": 2.8, "unit": "V"}
